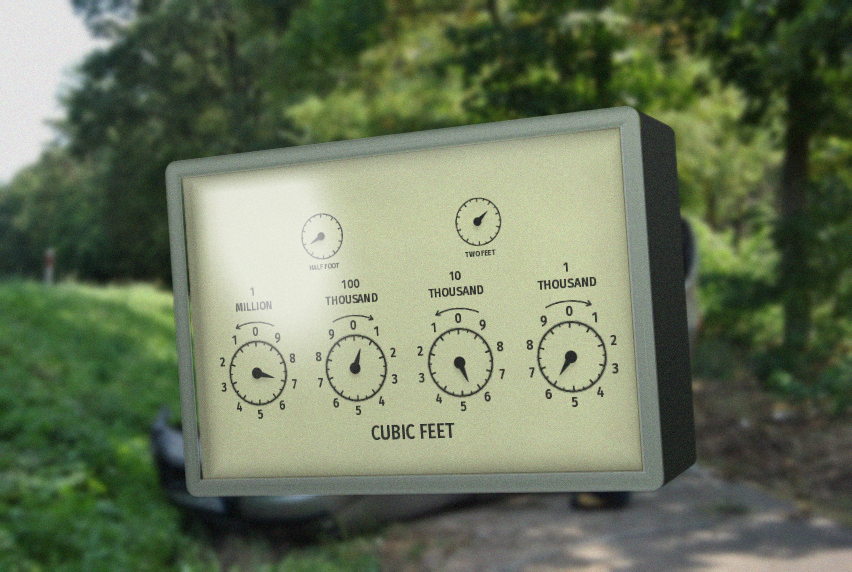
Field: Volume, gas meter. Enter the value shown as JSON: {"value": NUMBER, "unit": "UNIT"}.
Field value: {"value": 705600, "unit": "ft³"}
